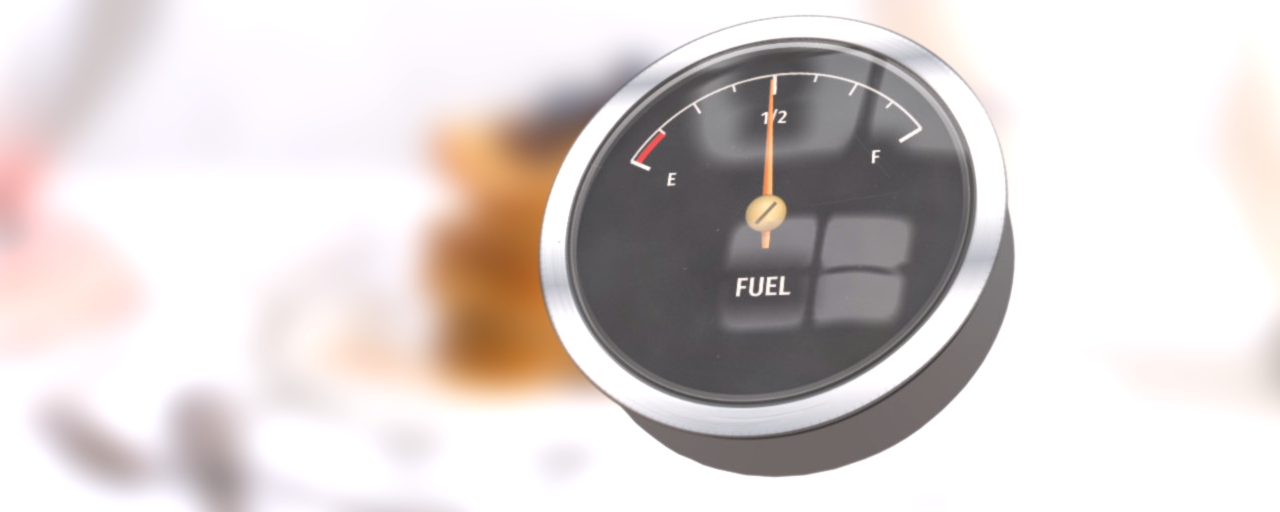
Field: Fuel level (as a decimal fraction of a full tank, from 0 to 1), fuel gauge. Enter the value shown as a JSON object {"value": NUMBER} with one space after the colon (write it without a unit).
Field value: {"value": 0.5}
